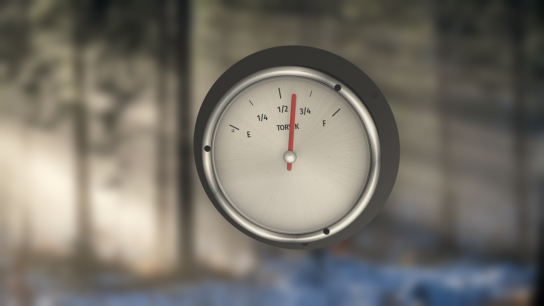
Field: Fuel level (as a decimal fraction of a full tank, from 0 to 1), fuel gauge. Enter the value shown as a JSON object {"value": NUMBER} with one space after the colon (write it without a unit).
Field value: {"value": 0.625}
